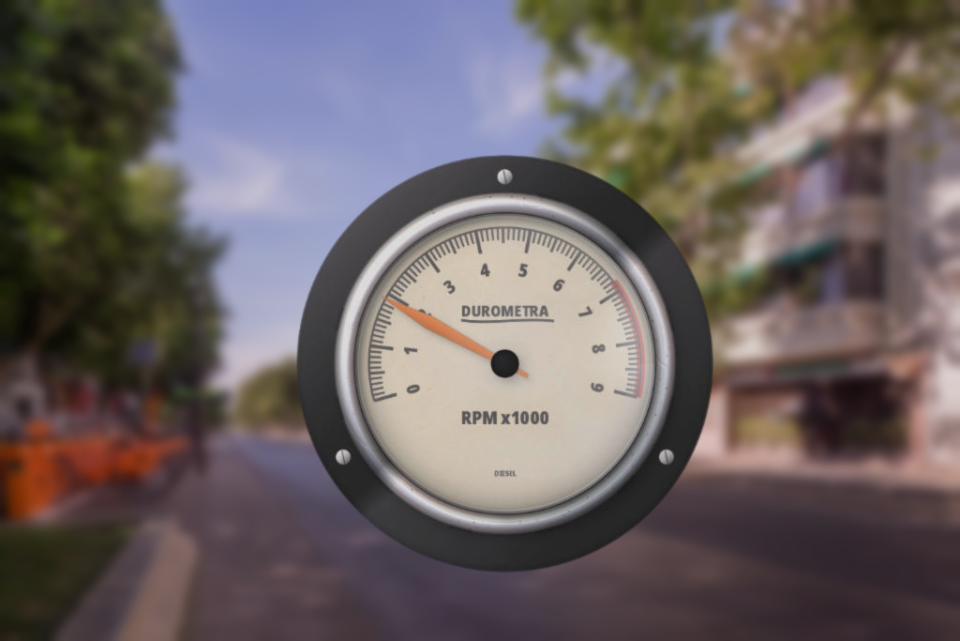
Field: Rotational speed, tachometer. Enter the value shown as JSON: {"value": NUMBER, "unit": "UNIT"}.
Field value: {"value": 1900, "unit": "rpm"}
